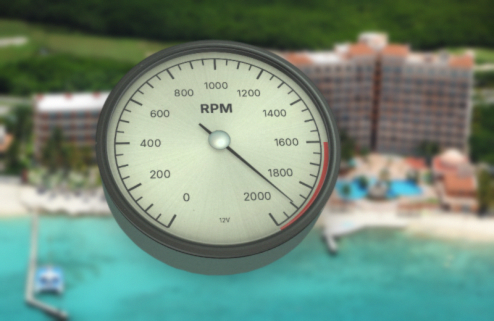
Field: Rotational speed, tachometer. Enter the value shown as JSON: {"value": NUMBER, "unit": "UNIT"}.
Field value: {"value": 1900, "unit": "rpm"}
